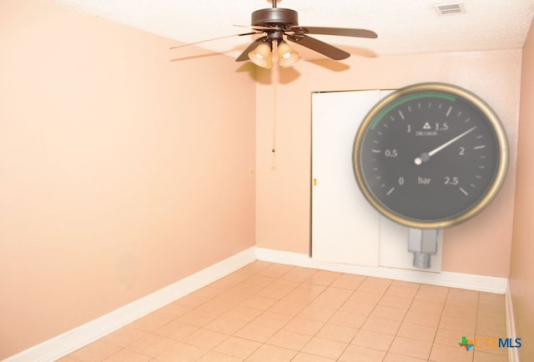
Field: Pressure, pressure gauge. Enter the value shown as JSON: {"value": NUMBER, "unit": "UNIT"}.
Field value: {"value": 1.8, "unit": "bar"}
